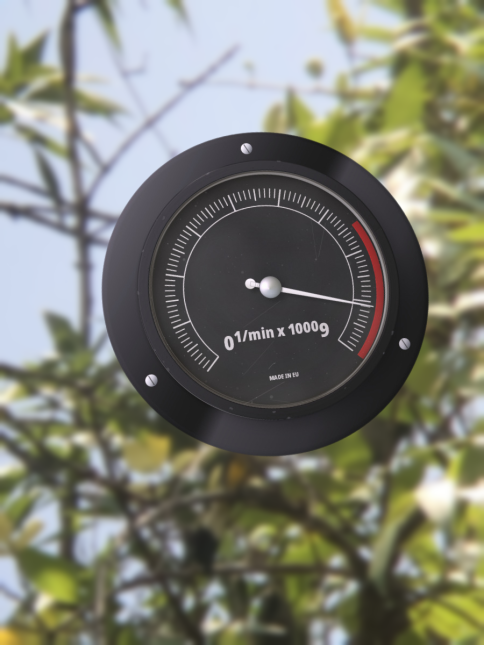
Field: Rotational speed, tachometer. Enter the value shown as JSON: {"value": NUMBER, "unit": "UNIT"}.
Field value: {"value": 8100, "unit": "rpm"}
